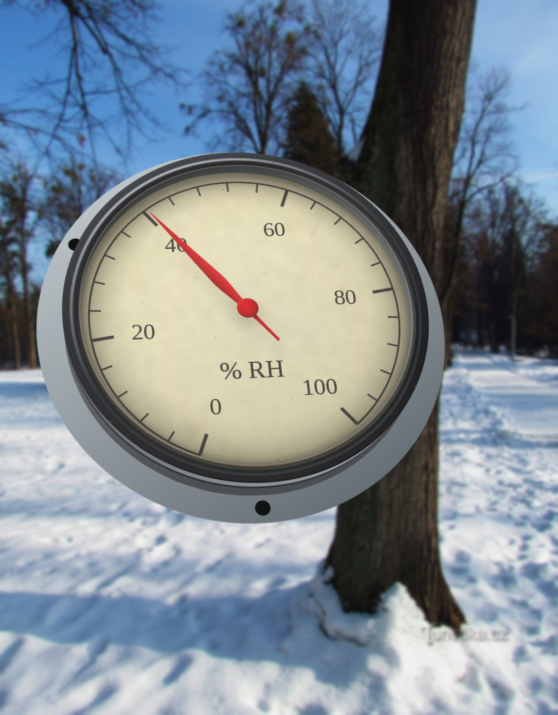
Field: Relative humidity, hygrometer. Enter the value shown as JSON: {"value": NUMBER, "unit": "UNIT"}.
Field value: {"value": 40, "unit": "%"}
